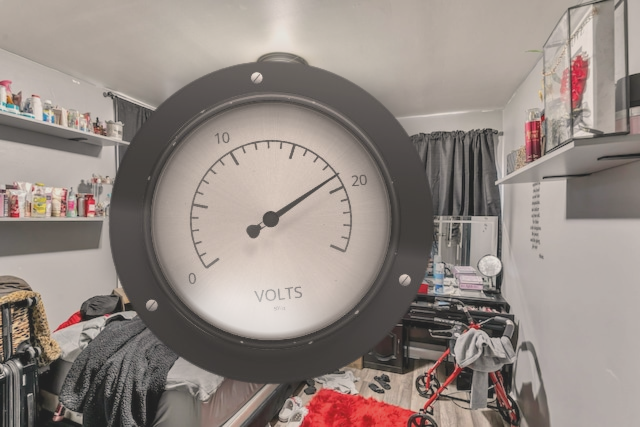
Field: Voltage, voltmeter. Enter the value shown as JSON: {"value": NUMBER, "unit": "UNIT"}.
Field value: {"value": 19, "unit": "V"}
